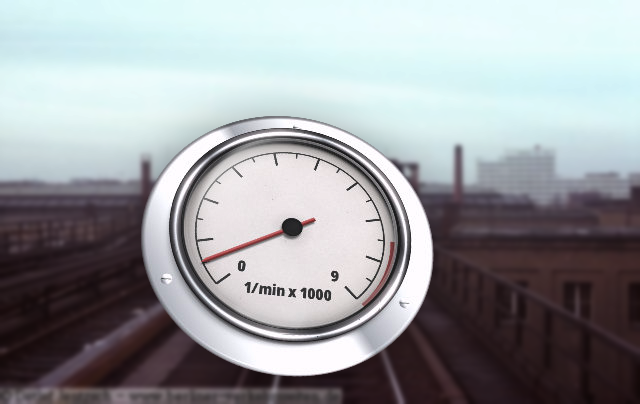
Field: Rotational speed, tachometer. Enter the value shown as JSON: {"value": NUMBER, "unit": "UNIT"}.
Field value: {"value": 500, "unit": "rpm"}
